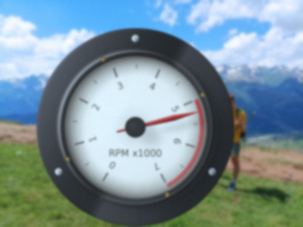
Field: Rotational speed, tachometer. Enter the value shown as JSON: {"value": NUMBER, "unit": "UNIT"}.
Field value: {"value": 5250, "unit": "rpm"}
